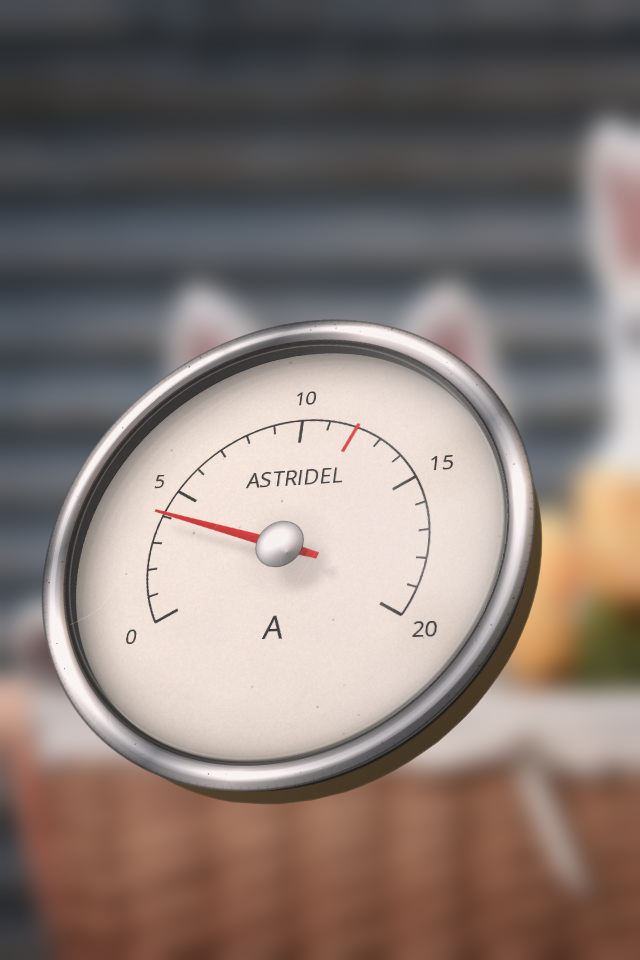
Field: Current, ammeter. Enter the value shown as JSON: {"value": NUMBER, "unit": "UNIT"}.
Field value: {"value": 4, "unit": "A"}
